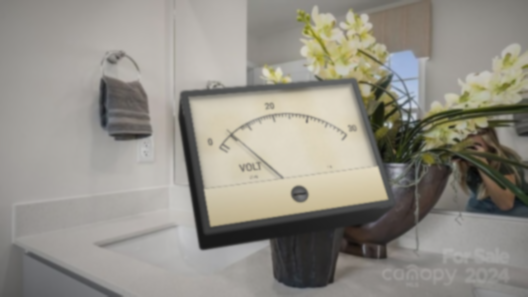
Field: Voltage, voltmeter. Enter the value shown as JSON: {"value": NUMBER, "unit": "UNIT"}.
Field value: {"value": 10, "unit": "V"}
